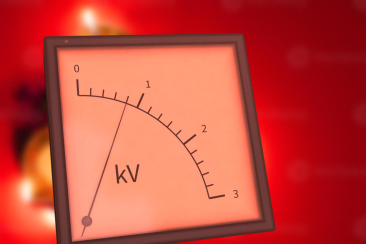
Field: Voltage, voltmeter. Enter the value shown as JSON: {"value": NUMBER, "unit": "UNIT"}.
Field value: {"value": 0.8, "unit": "kV"}
